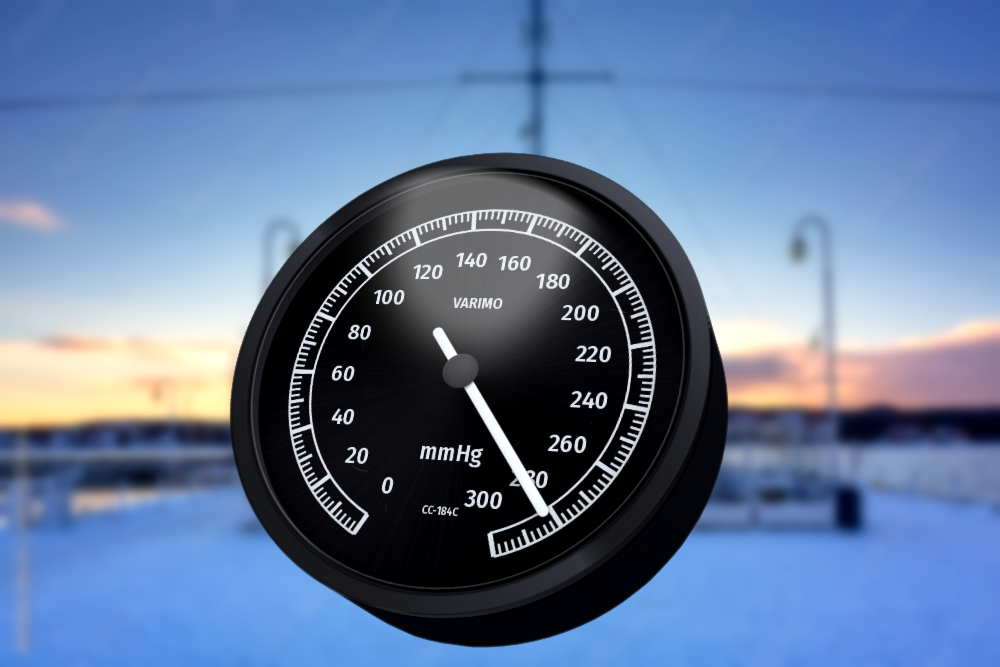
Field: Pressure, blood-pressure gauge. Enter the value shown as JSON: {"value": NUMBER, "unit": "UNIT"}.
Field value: {"value": 282, "unit": "mmHg"}
